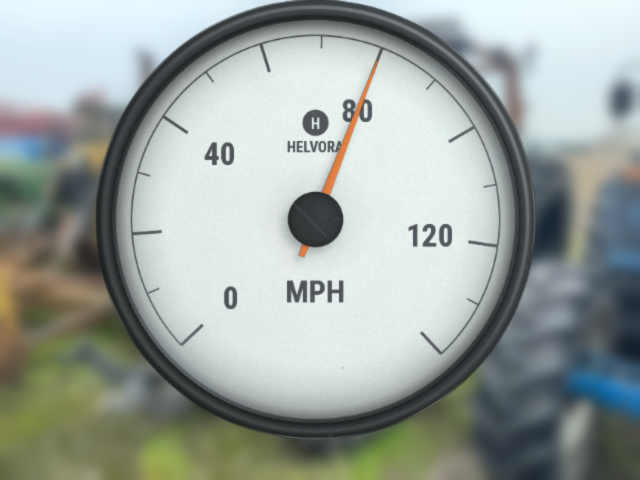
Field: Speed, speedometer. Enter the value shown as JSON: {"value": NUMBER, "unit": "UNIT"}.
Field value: {"value": 80, "unit": "mph"}
